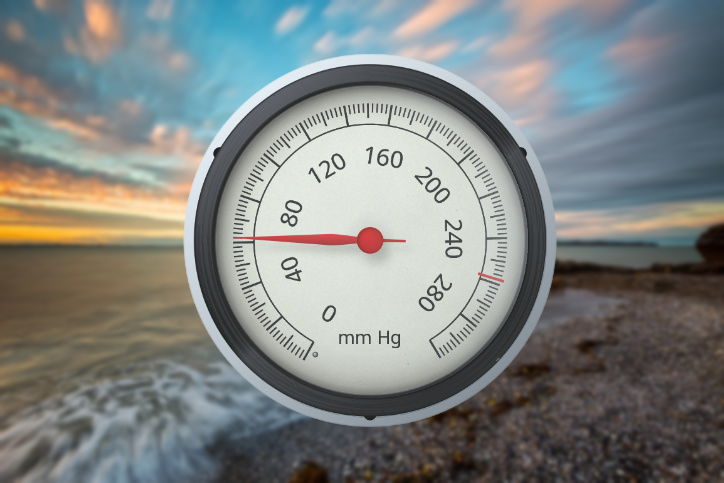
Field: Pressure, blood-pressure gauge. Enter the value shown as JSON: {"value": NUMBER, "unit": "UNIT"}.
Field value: {"value": 62, "unit": "mmHg"}
